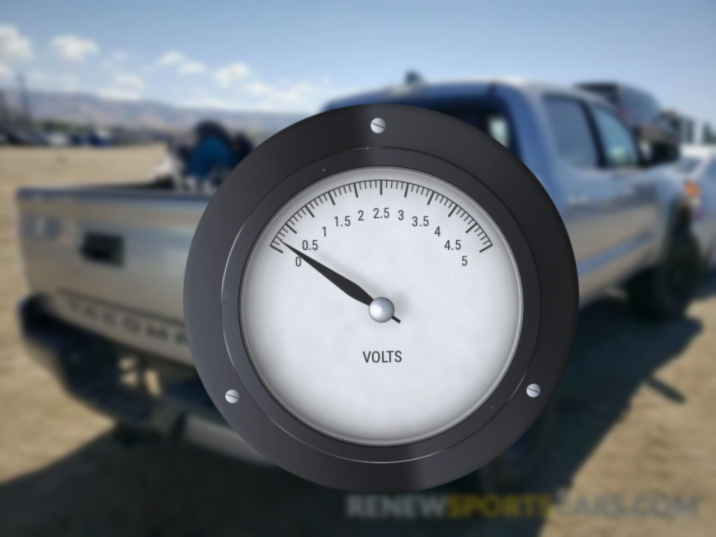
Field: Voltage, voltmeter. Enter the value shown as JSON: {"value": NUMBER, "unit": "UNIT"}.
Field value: {"value": 0.2, "unit": "V"}
